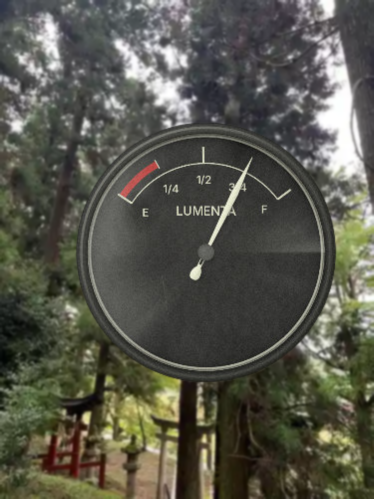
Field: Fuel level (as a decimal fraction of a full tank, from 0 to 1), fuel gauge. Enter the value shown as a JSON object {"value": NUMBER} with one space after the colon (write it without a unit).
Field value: {"value": 0.75}
